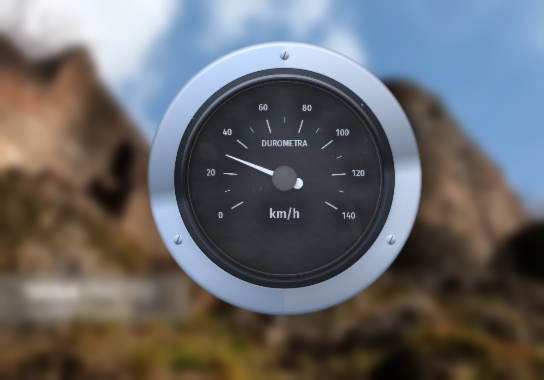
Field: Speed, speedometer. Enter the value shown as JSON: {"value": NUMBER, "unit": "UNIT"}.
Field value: {"value": 30, "unit": "km/h"}
